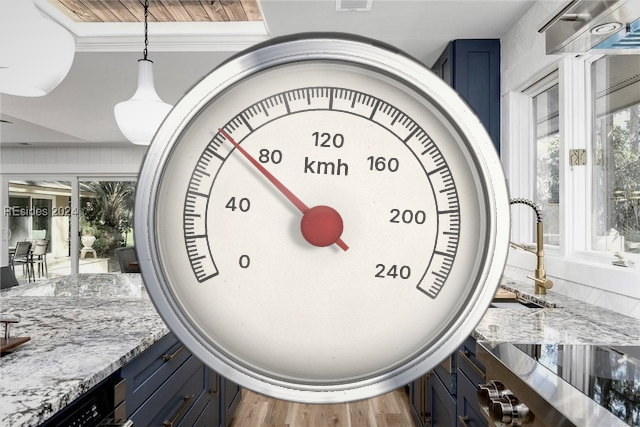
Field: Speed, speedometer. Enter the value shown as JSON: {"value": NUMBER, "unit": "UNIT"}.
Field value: {"value": 70, "unit": "km/h"}
